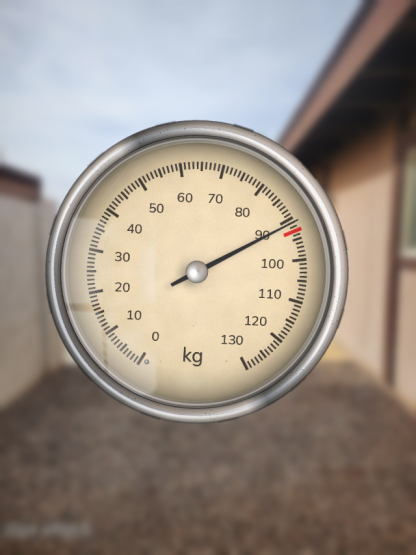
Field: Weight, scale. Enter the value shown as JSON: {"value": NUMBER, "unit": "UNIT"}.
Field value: {"value": 91, "unit": "kg"}
